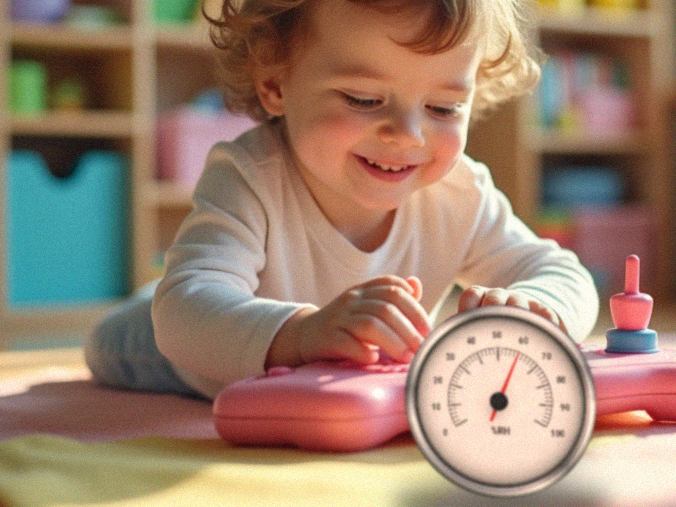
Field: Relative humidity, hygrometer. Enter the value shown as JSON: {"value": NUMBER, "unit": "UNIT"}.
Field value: {"value": 60, "unit": "%"}
